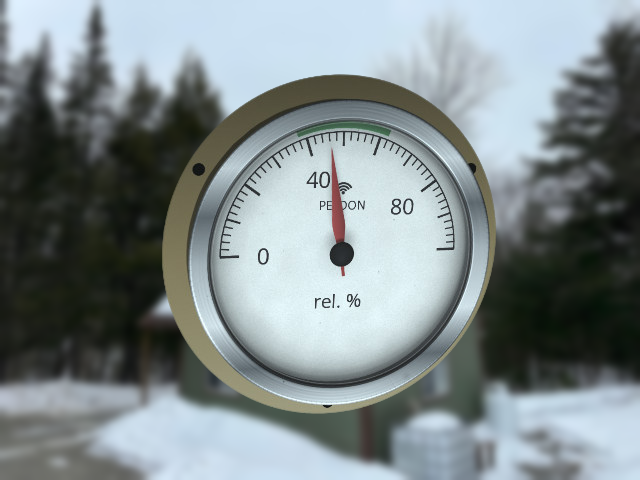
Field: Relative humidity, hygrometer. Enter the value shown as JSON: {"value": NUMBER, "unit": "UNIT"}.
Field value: {"value": 46, "unit": "%"}
